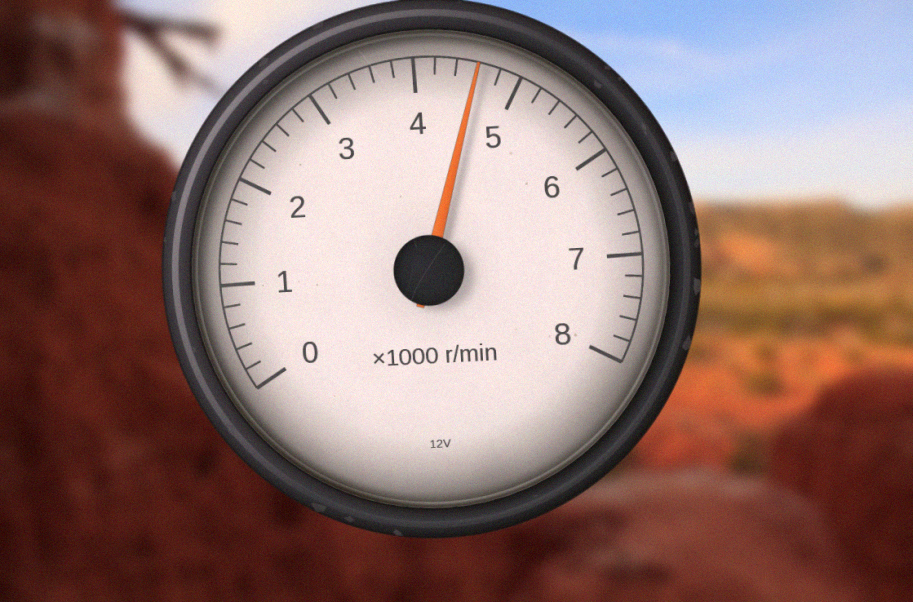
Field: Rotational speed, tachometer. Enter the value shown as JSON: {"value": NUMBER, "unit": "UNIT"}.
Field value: {"value": 4600, "unit": "rpm"}
